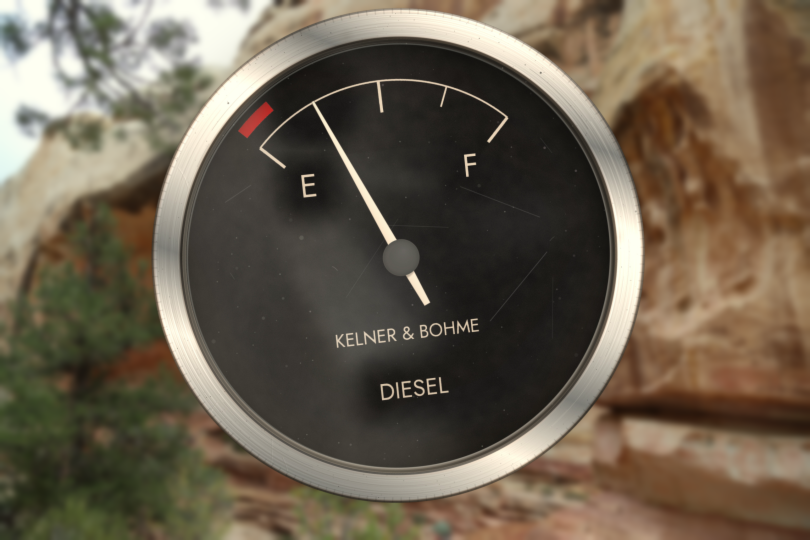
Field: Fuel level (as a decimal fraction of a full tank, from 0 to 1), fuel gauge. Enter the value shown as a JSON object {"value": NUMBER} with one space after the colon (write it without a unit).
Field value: {"value": 0.25}
